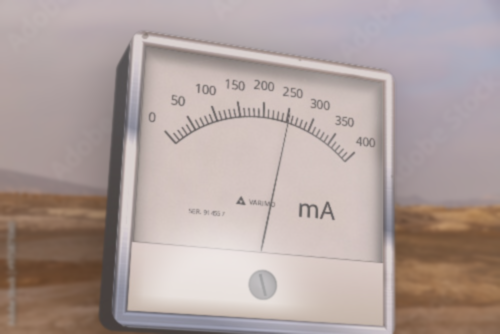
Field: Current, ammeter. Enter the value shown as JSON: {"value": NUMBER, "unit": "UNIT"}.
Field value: {"value": 250, "unit": "mA"}
